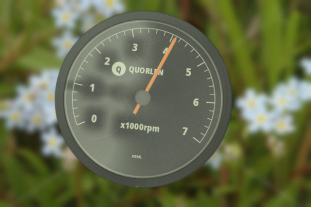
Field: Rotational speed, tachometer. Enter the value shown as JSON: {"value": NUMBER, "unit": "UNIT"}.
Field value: {"value": 4100, "unit": "rpm"}
